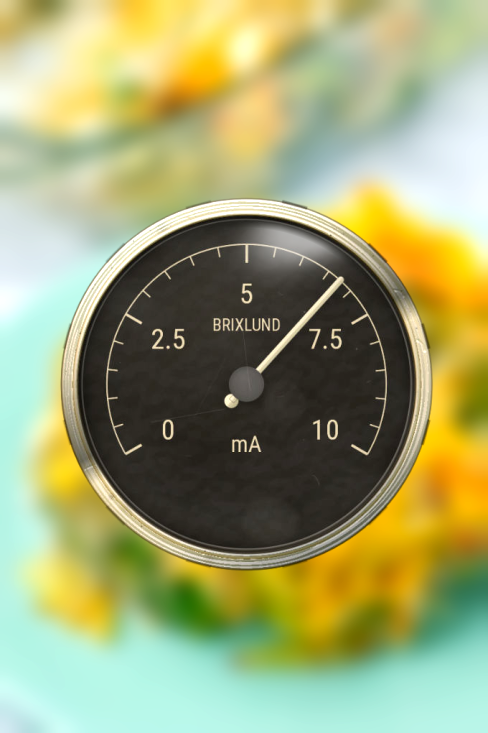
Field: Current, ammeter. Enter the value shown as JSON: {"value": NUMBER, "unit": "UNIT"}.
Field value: {"value": 6.75, "unit": "mA"}
